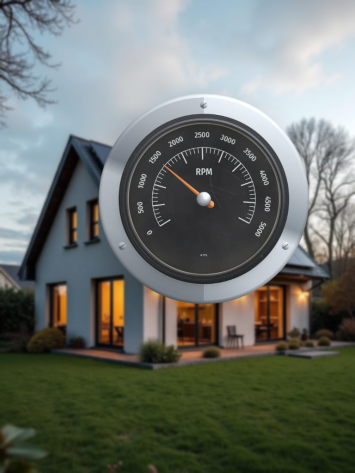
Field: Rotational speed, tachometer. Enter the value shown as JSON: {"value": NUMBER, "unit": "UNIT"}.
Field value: {"value": 1500, "unit": "rpm"}
